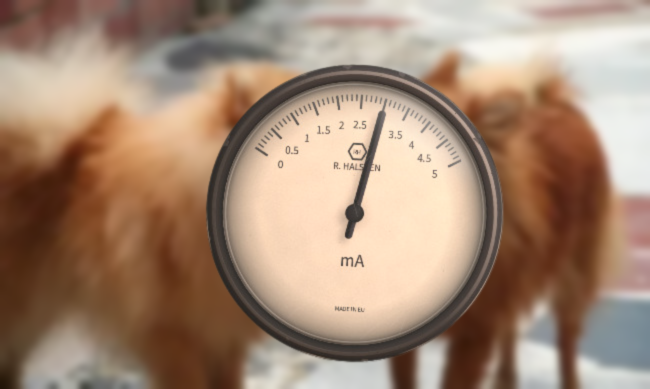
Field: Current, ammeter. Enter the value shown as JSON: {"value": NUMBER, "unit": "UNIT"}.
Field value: {"value": 3, "unit": "mA"}
